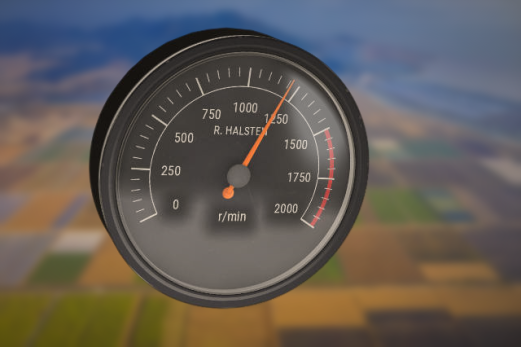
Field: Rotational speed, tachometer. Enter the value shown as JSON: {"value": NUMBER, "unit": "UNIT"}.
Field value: {"value": 1200, "unit": "rpm"}
